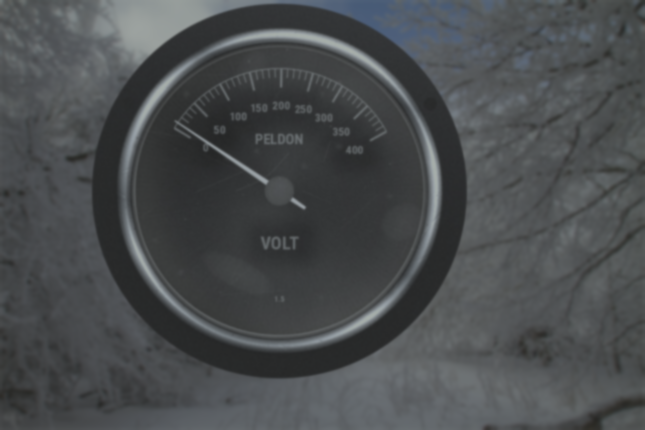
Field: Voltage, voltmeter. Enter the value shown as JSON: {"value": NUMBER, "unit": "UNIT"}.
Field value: {"value": 10, "unit": "V"}
